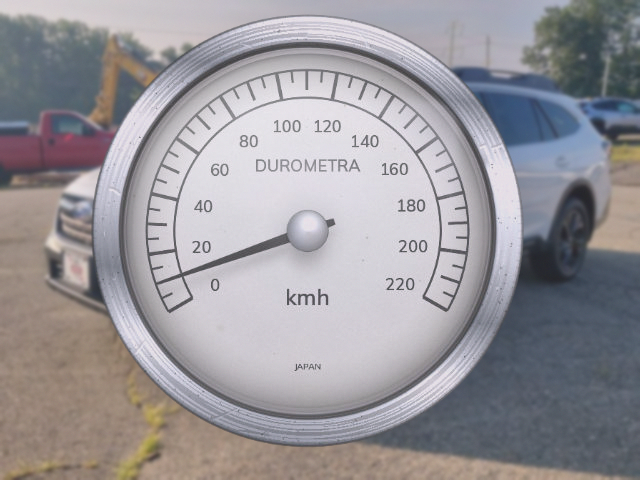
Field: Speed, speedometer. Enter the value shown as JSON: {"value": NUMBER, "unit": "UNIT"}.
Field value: {"value": 10, "unit": "km/h"}
